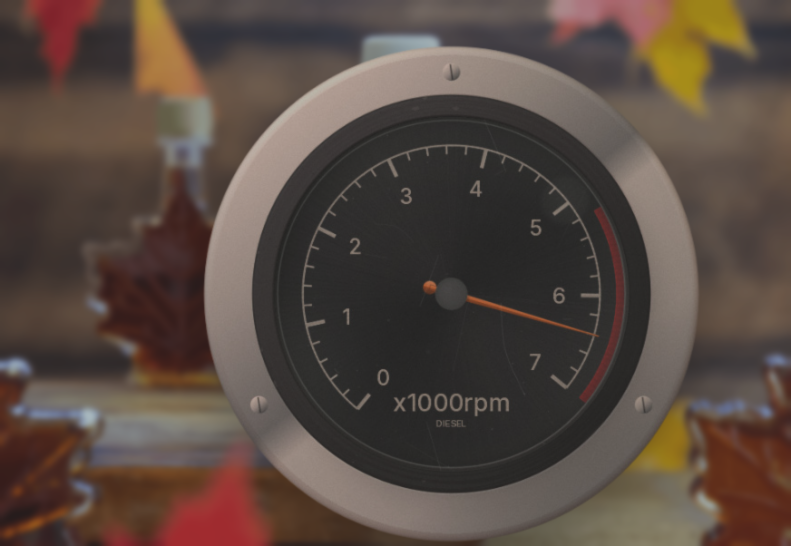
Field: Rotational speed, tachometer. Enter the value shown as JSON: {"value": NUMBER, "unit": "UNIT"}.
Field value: {"value": 6400, "unit": "rpm"}
